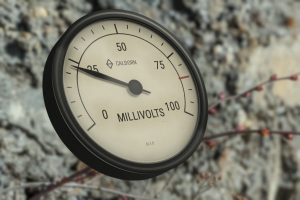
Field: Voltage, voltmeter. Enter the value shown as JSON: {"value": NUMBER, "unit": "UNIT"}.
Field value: {"value": 22.5, "unit": "mV"}
